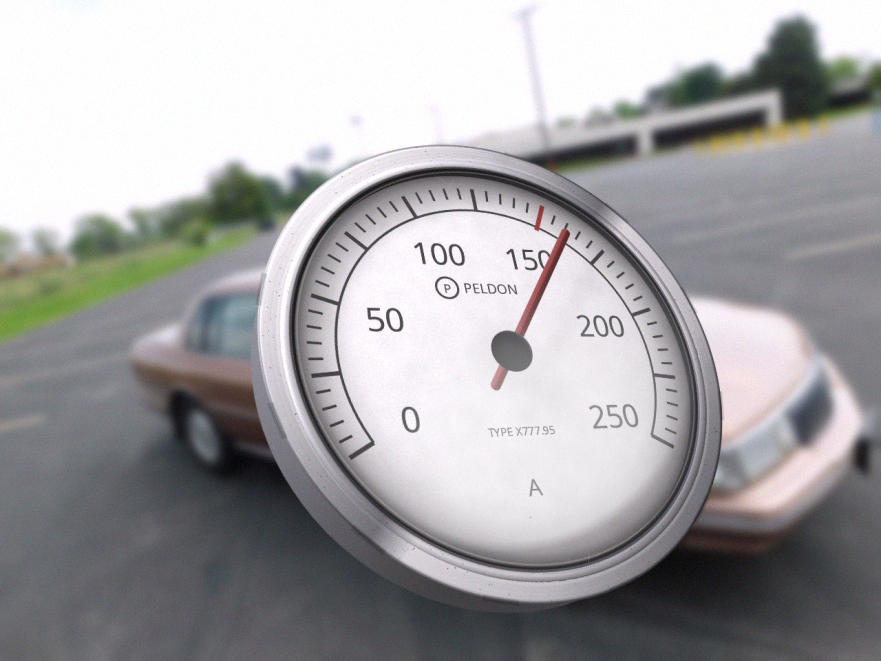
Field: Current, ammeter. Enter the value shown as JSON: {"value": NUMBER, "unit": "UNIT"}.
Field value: {"value": 160, "unit": "A"}
